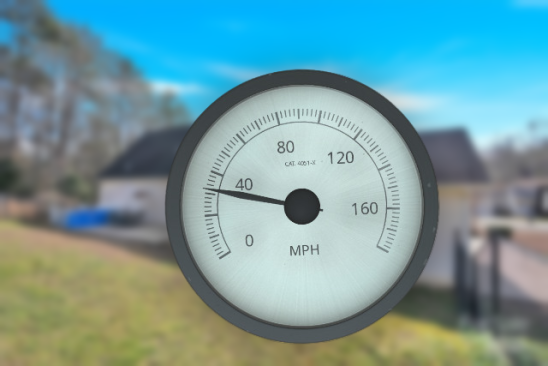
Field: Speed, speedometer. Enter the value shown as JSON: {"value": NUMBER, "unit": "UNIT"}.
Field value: {"value": 32, "unit": "mph"}
